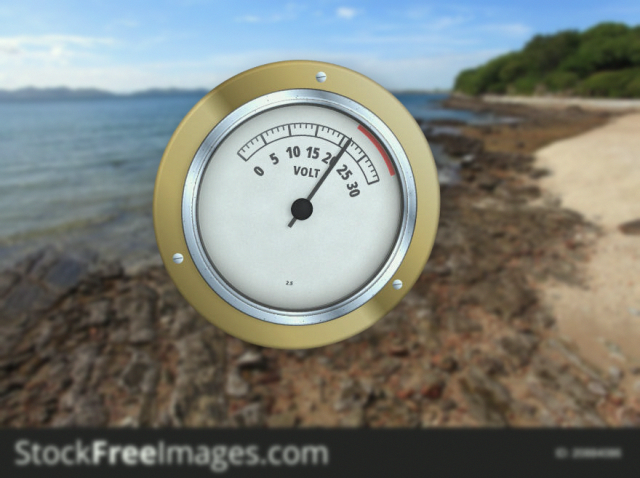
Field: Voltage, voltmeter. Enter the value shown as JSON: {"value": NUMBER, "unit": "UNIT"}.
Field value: {"value": 21, "unit": "V"}
